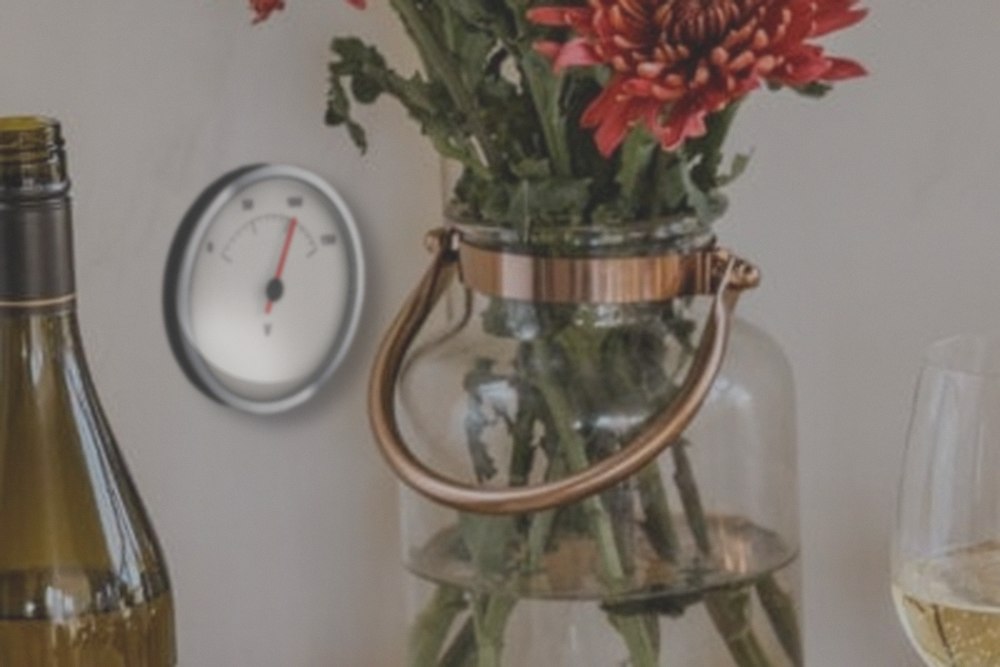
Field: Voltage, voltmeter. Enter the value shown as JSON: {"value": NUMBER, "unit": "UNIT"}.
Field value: {"value": 100, "unit": "V"}
